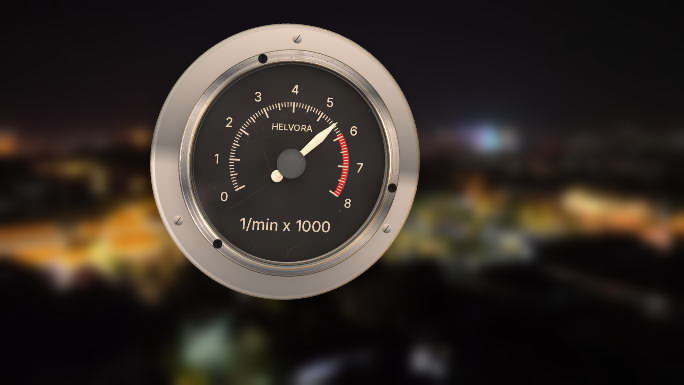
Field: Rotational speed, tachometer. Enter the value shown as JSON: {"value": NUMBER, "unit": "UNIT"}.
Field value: {"value": 5500, "unit": "rpm"}
